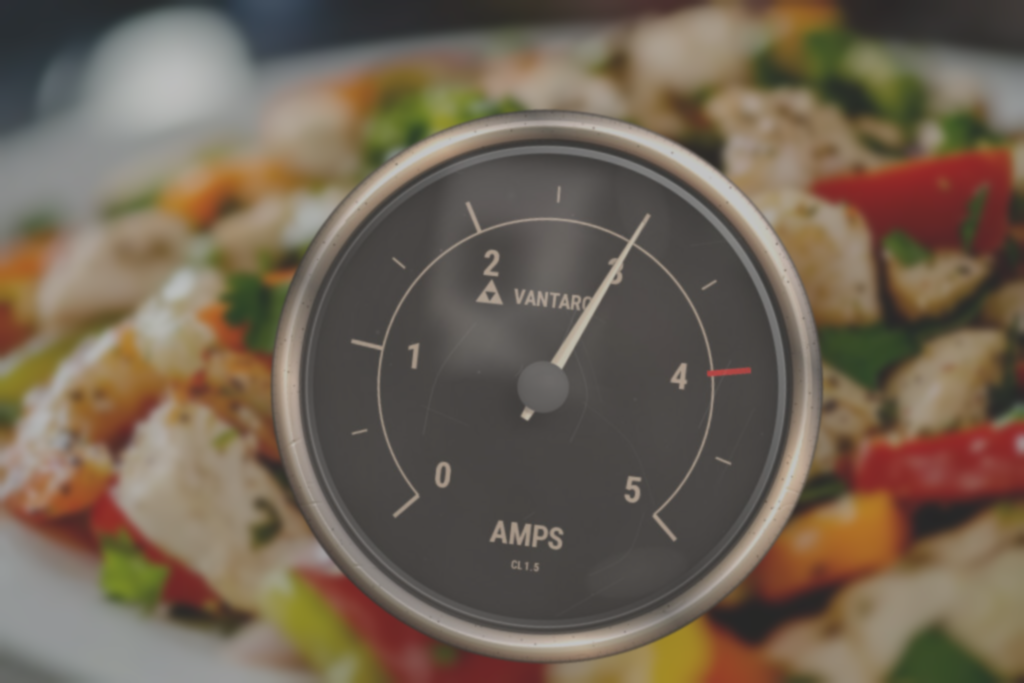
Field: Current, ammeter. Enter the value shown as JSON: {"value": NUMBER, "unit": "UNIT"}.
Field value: {"value": 3, "unit": "A"}
